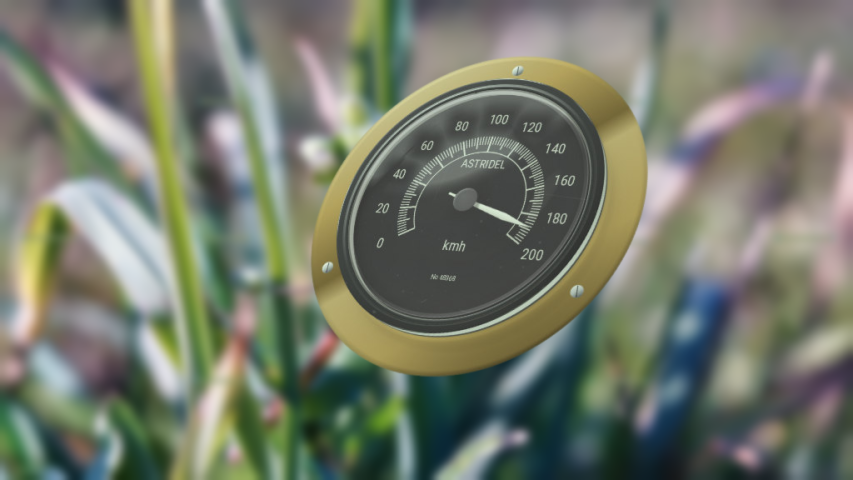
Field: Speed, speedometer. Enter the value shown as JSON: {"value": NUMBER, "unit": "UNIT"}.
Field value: {"value": 190, "unit": "km/h"}
